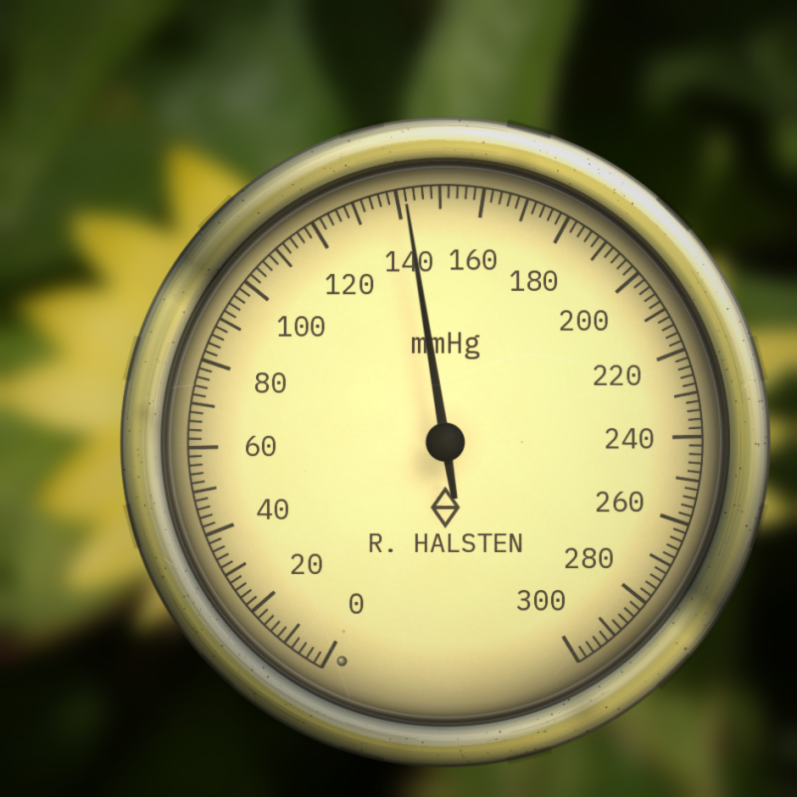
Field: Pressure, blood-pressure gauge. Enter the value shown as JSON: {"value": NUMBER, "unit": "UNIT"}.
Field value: {"value": 142, "unit": "mmHg"}
